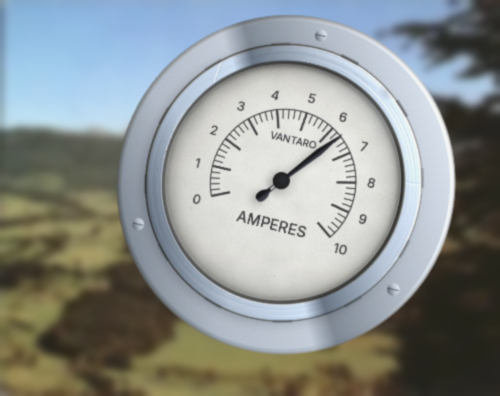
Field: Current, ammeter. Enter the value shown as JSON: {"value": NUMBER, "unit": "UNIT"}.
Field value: {"value": 6.4, "unit": "A"}
